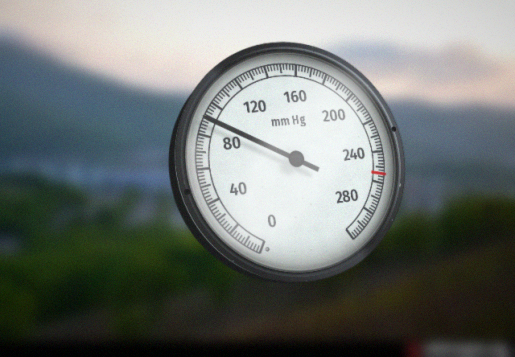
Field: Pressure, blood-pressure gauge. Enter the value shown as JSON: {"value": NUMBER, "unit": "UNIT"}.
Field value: {"value": 90, "unit": "mmHg"}
